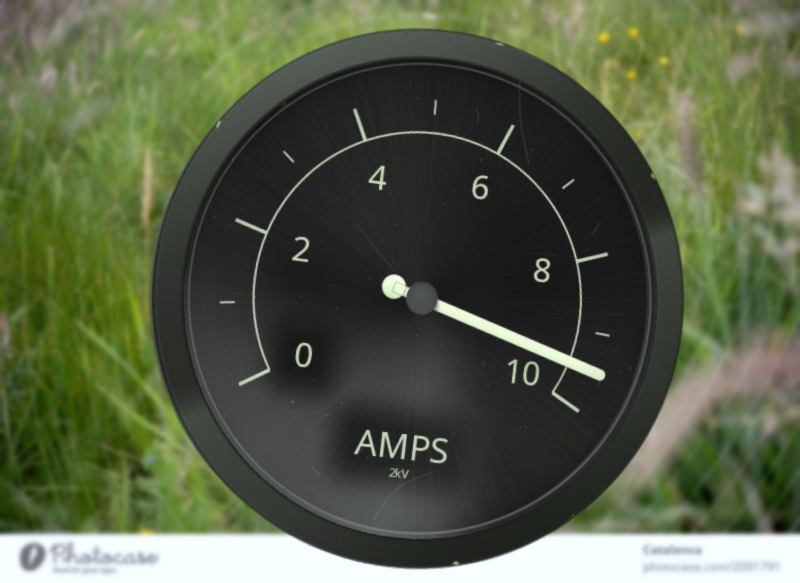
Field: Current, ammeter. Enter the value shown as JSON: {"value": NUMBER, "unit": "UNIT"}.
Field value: {"value": 9.5, "unit": "A"}
